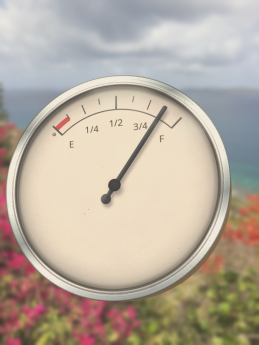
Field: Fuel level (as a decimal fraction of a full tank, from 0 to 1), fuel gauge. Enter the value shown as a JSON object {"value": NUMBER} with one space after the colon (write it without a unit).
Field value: {"value": 0.875}
